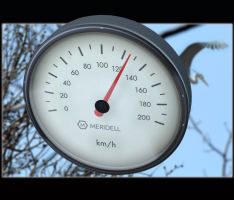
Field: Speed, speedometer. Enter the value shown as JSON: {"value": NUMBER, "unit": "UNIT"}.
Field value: {"value": 125, "unit": "km/h"}
